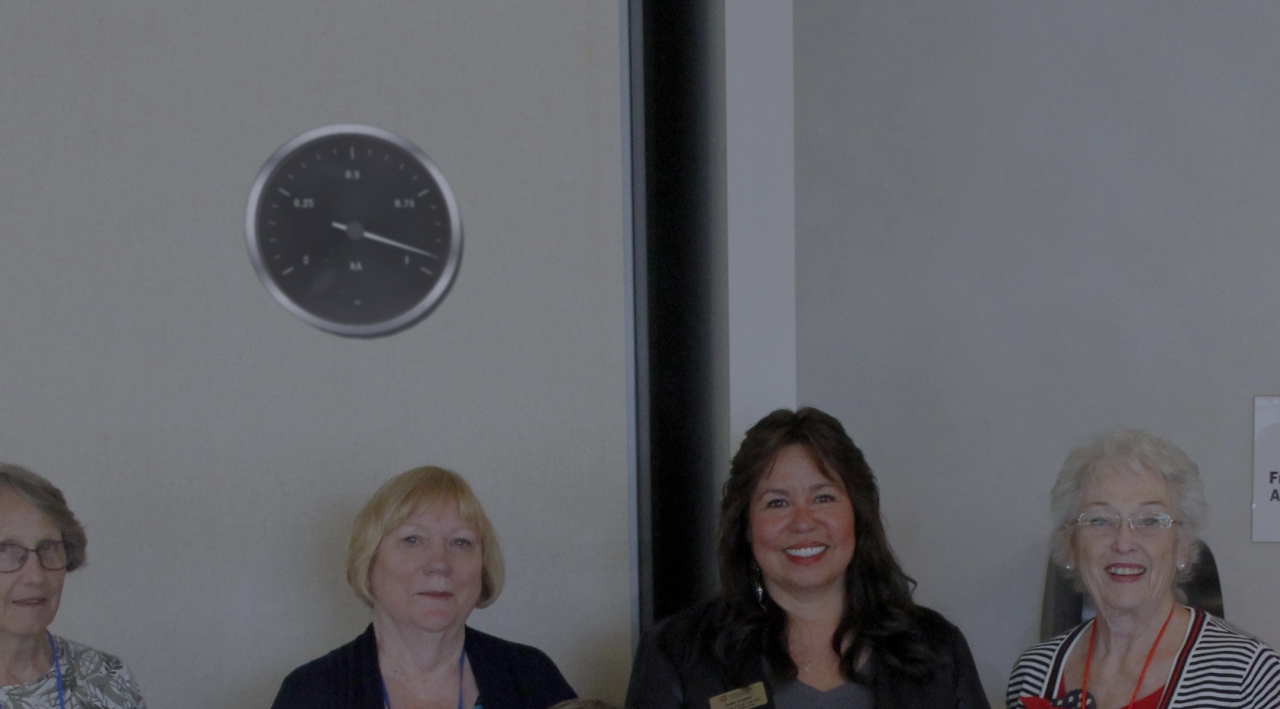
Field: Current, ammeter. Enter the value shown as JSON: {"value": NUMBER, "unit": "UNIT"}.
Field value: {"value": 0.95, "unit": "kA"}
